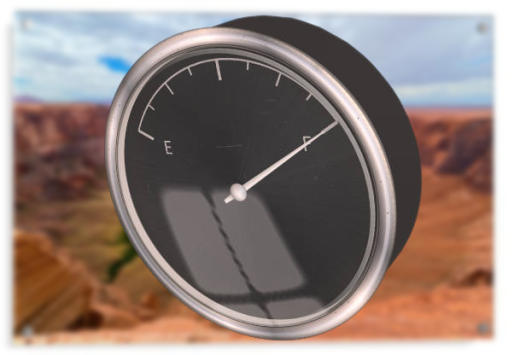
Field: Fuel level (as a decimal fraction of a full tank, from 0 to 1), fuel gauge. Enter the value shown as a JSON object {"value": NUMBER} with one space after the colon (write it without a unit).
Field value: {"value": 1}
